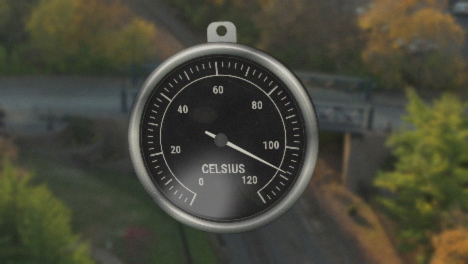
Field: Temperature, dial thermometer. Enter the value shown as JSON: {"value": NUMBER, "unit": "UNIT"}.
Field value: {"value": 108, "unit": "°C"}
